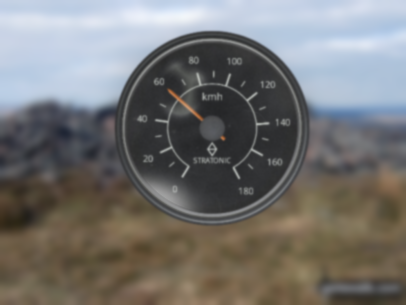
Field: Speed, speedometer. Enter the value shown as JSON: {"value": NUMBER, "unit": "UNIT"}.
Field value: {"value": 60, "unit": "km/h"}
